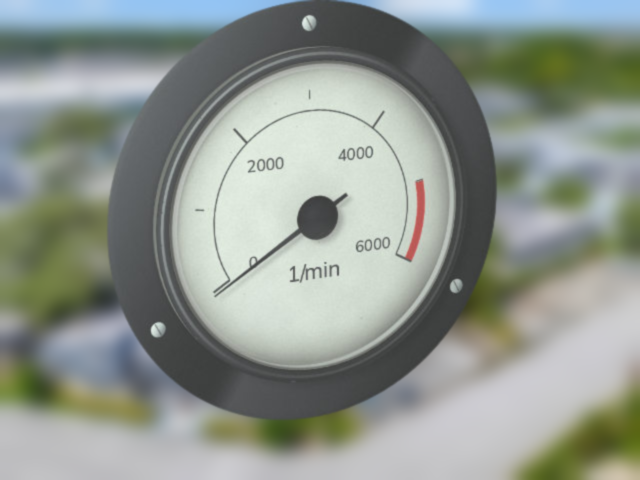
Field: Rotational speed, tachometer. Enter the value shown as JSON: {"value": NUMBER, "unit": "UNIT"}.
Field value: {"value": 0, "unit": "rpm"}
